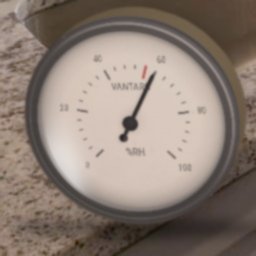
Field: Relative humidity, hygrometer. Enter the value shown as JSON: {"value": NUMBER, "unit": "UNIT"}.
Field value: {"value": 60, "unit": "%"}
